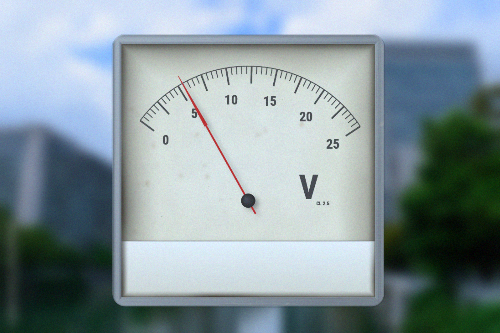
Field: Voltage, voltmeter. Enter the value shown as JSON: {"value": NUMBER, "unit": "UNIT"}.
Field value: {"value": 5.5, "unit": "V"}
